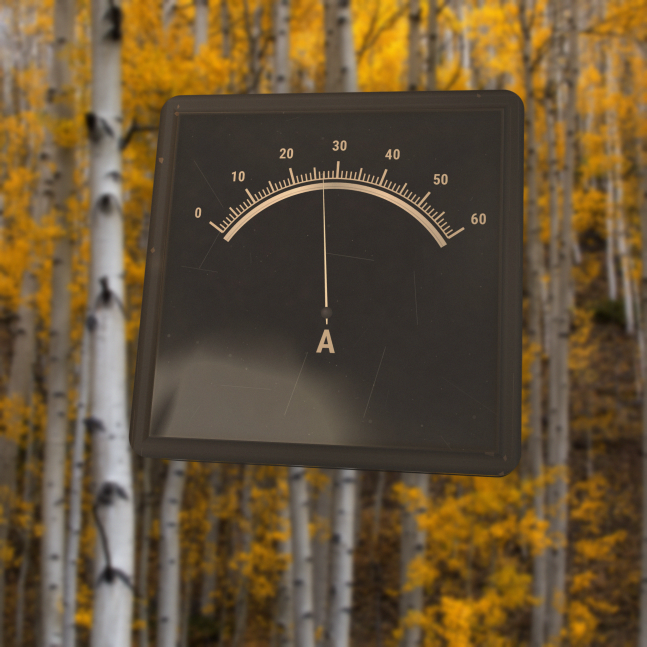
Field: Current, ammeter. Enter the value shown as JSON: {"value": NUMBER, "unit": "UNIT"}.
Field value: {"value": 27, "unit": "A"}
